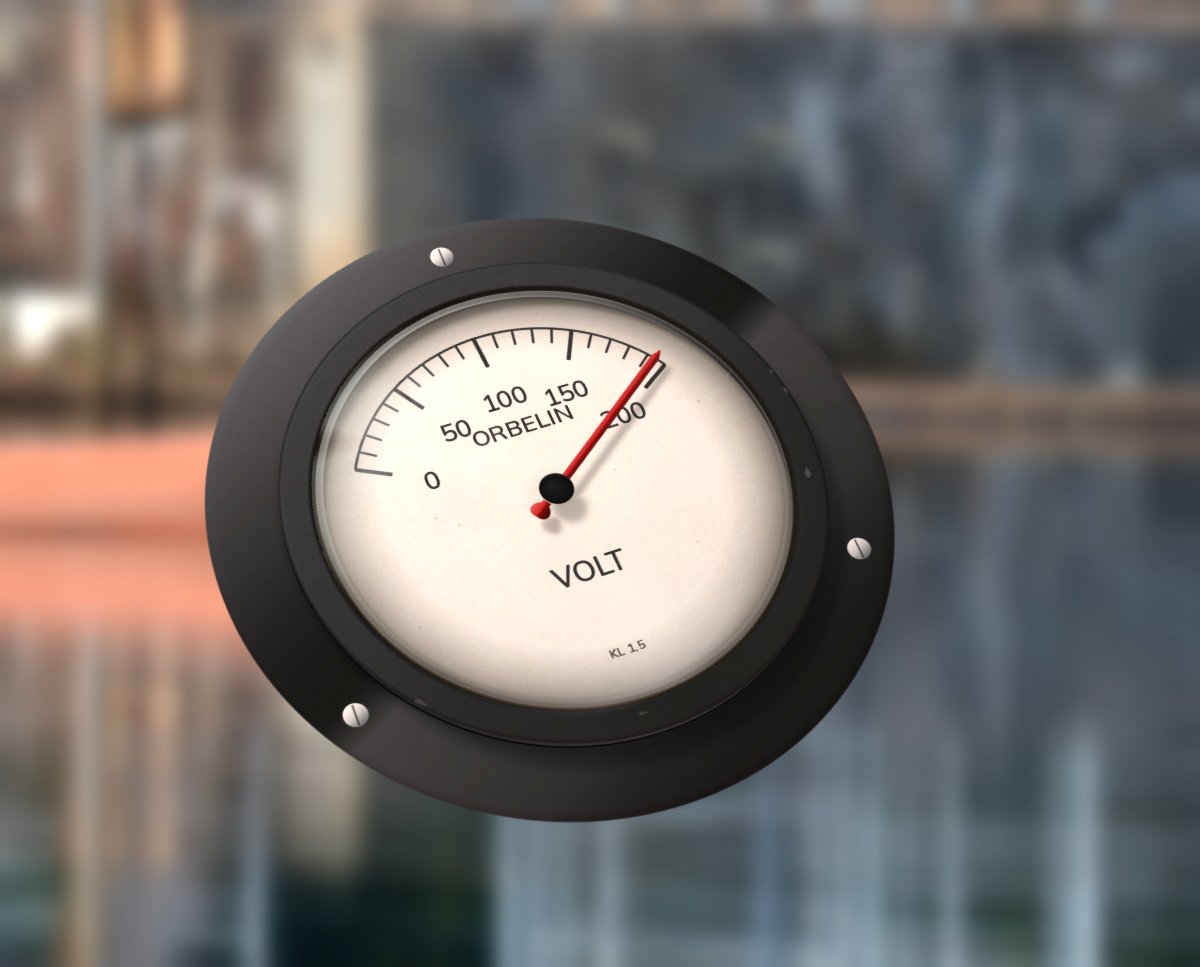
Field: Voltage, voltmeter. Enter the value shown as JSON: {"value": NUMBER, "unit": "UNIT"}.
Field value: {"value": 195, "unit": "V"}
